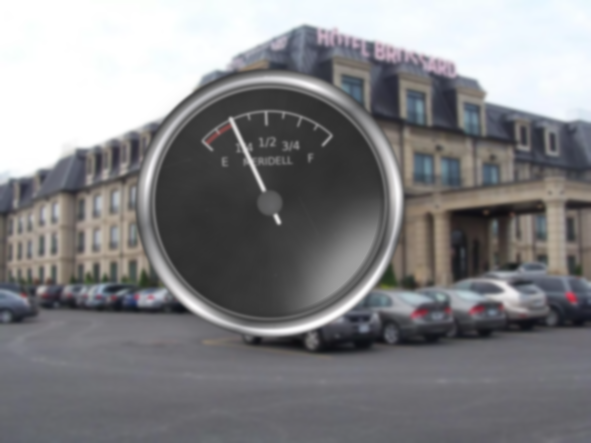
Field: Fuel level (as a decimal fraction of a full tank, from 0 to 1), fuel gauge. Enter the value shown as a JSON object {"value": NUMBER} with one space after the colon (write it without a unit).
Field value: {"value": 0.25}
